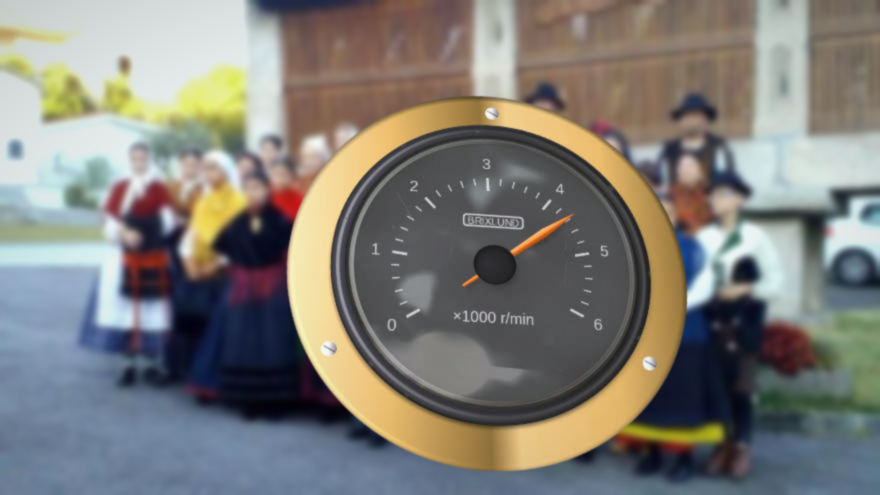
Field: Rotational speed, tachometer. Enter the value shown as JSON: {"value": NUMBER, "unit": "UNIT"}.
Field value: {"value": 4400, "unit": "rpm"}
